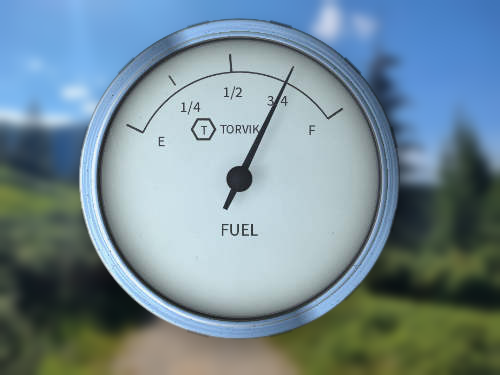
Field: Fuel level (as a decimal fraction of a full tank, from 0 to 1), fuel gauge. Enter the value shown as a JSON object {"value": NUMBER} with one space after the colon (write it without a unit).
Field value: {"value": 0.75}
